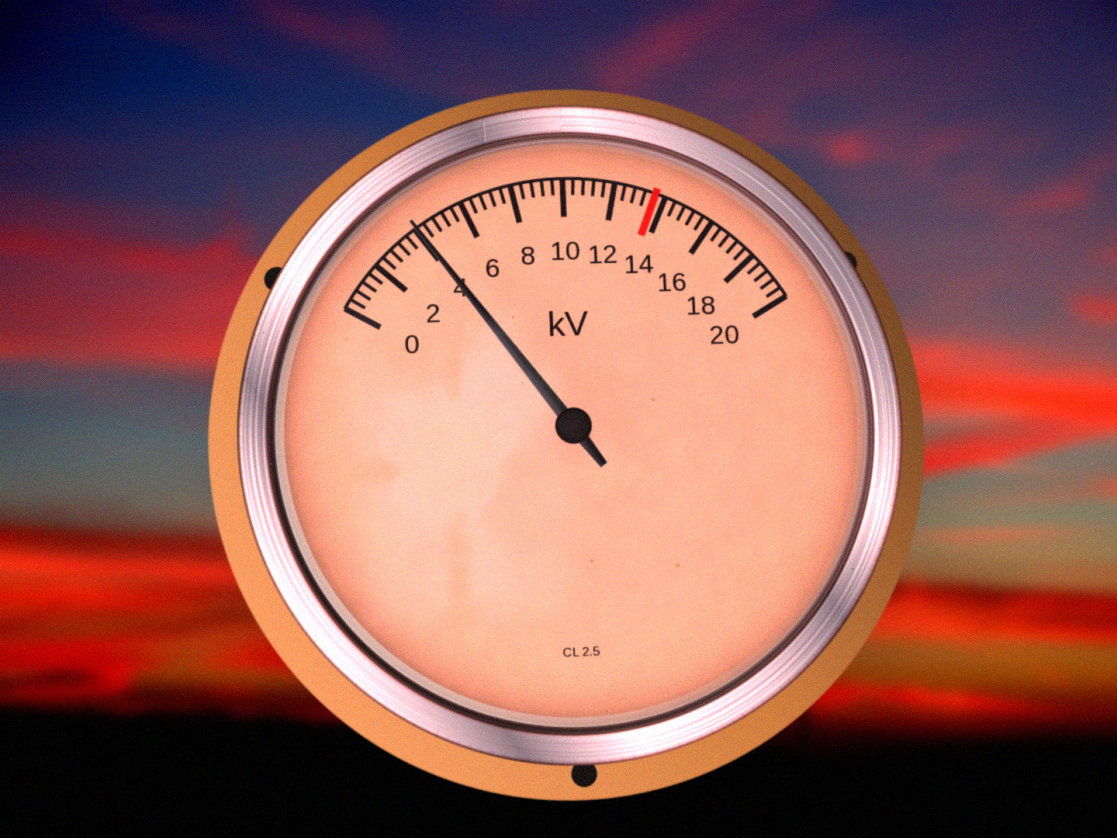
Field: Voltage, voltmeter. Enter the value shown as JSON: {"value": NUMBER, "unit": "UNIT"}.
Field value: {"value": 4, "unit": "kV"}
